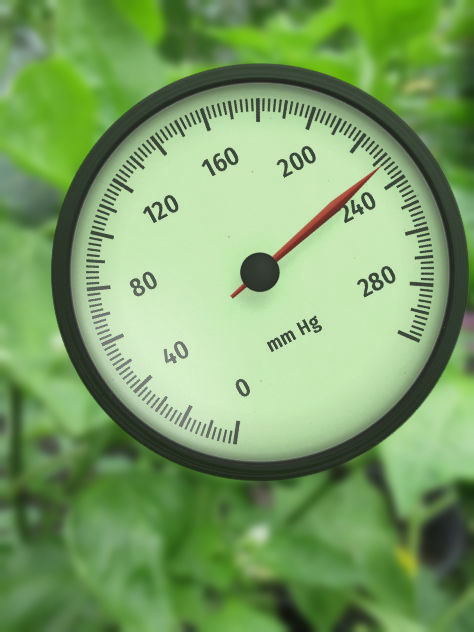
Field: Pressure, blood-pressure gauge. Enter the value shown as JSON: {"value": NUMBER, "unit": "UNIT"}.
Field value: {"value": 232, "unit": "mmHg"}
